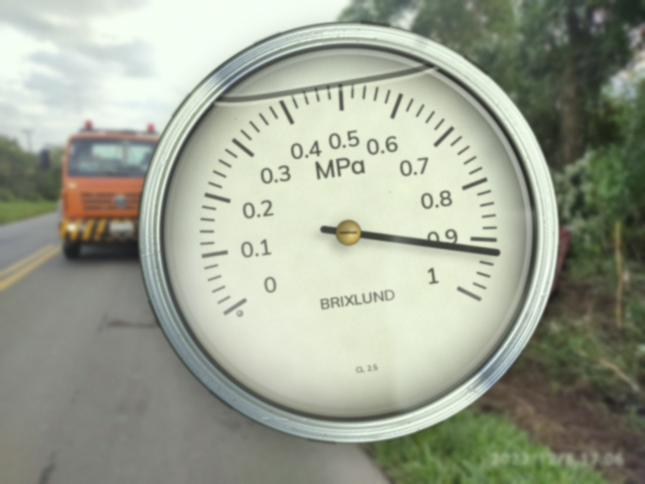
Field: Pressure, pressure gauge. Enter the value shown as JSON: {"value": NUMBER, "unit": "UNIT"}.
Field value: {"value": 0.92, "unit": "MPa"}
